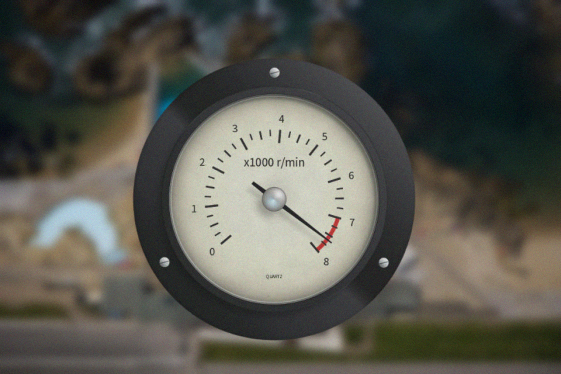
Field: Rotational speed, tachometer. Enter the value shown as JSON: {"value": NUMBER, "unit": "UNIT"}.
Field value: {"value": 7625, "unit": "rpm"}
